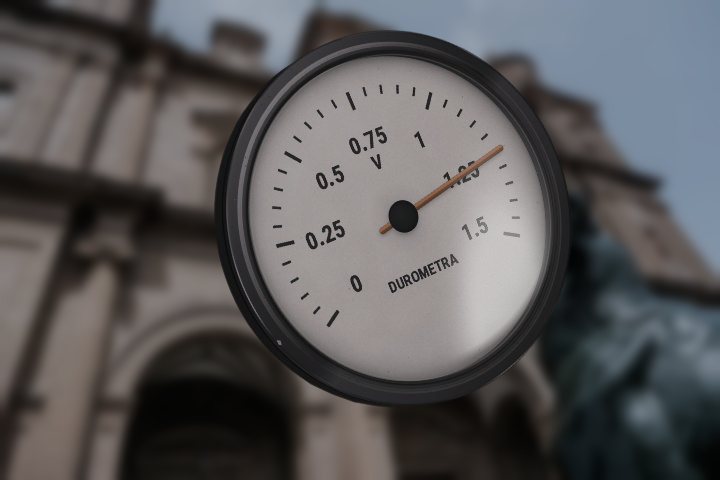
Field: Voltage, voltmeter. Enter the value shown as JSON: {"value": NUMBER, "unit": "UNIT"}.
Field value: {"value": 1.25, "unit": "V"}
